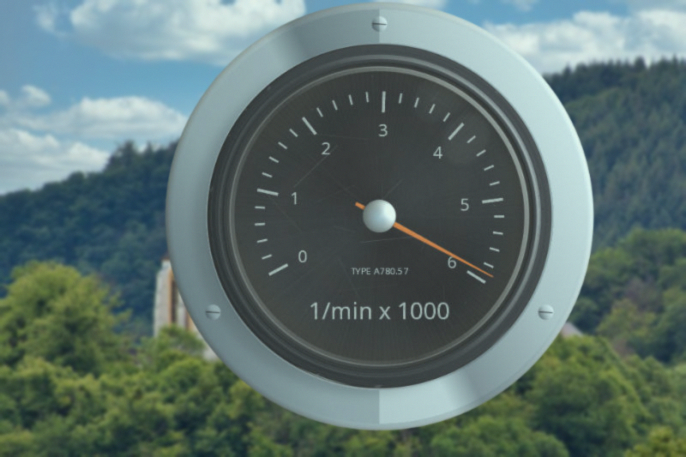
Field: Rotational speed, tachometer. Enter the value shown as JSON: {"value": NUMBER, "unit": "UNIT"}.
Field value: {"value": 5900, "unit": "rpm"}
